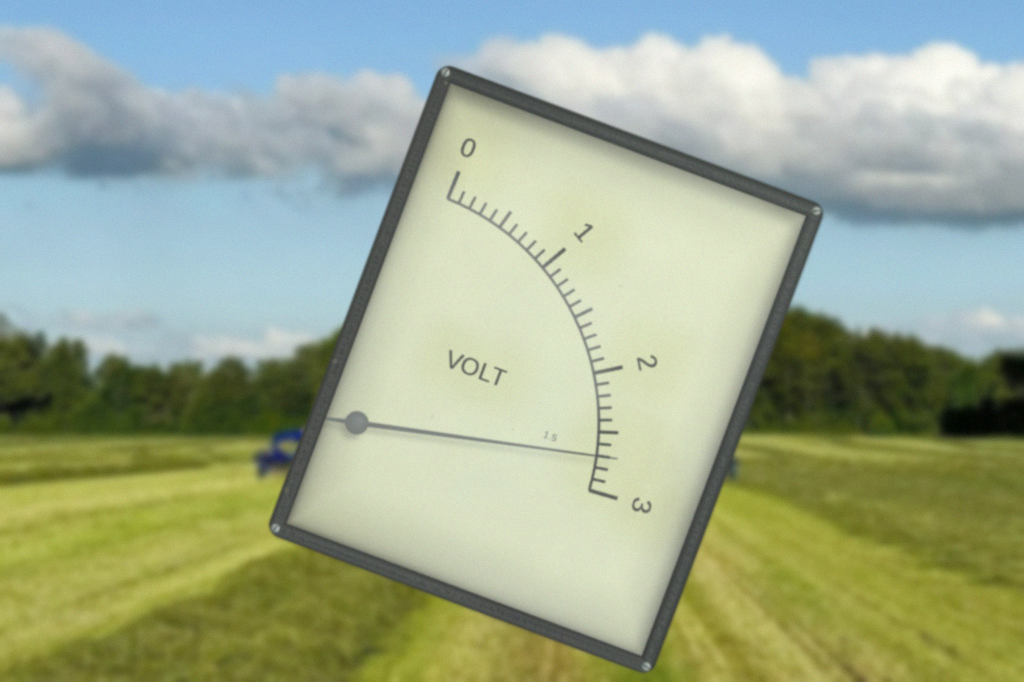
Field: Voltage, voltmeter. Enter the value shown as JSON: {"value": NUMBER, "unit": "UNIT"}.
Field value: {"value": 2.7, "unit": "V"}
